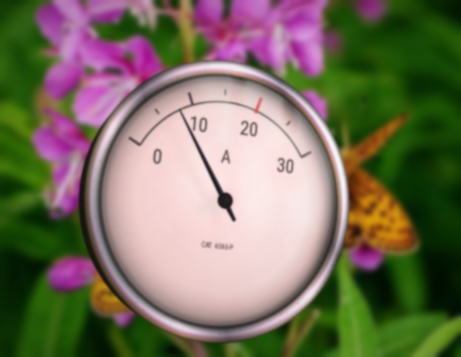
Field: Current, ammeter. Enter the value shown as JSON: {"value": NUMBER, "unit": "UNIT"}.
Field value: {"value": 7.5, "unit": "A"}
